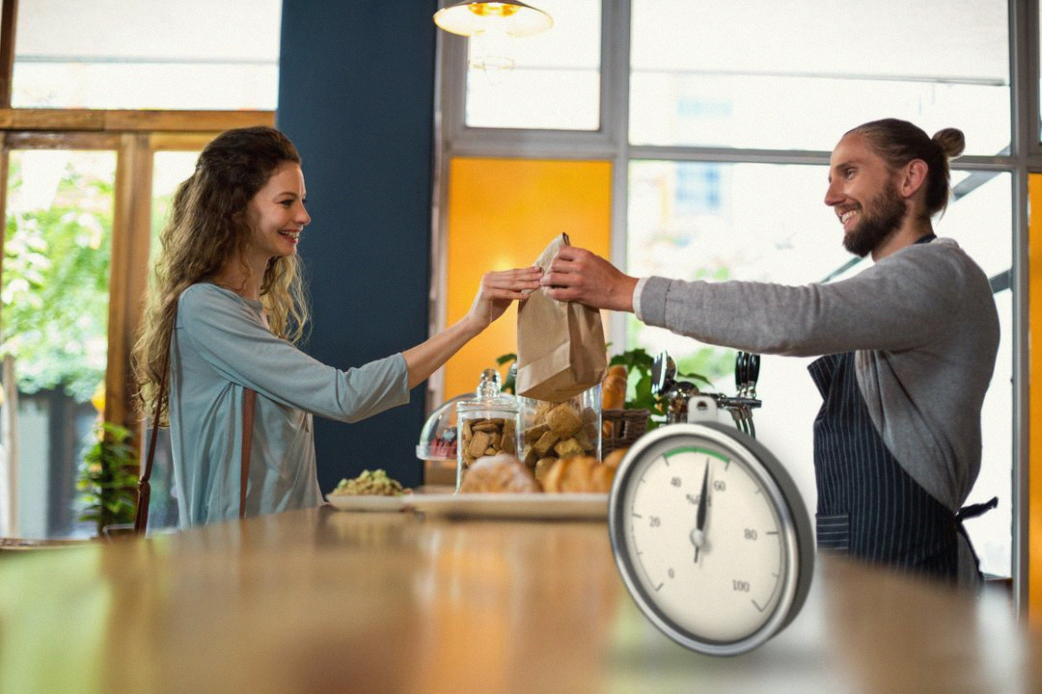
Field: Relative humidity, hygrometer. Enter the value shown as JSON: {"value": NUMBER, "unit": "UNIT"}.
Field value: {"value": 55, "unit": "%"}
